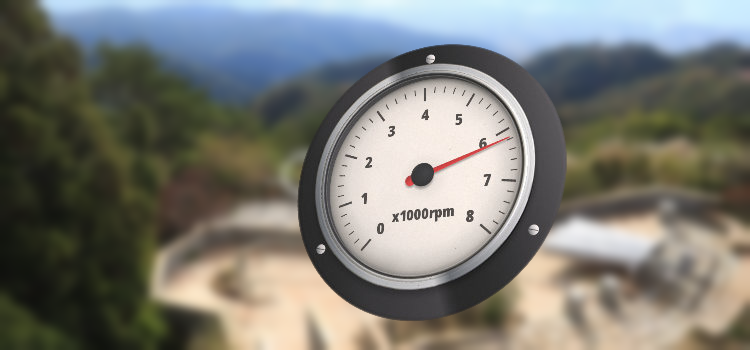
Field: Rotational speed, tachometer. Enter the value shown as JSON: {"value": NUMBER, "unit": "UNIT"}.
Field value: {"value": 6200, "unit": "rpm"}
